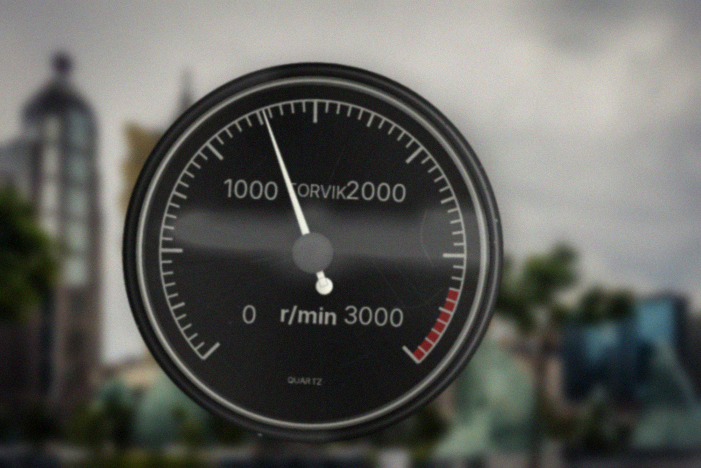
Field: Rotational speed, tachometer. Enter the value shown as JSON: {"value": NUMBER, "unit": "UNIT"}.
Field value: {"value": 1275, "unit": "rpm"}
